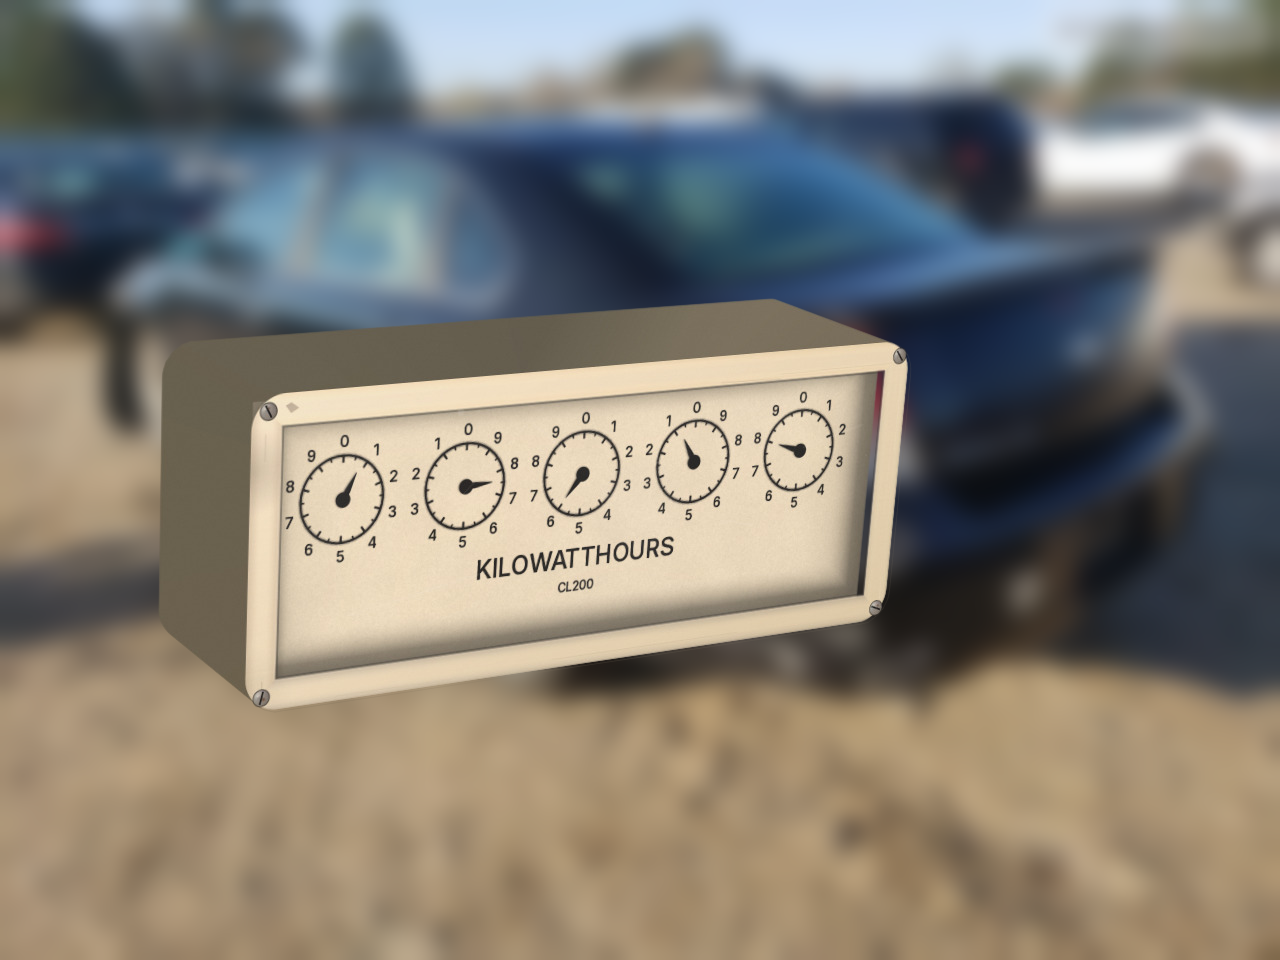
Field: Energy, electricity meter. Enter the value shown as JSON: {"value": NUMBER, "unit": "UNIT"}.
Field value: {"value": 7608, "unit": "kWh"}
